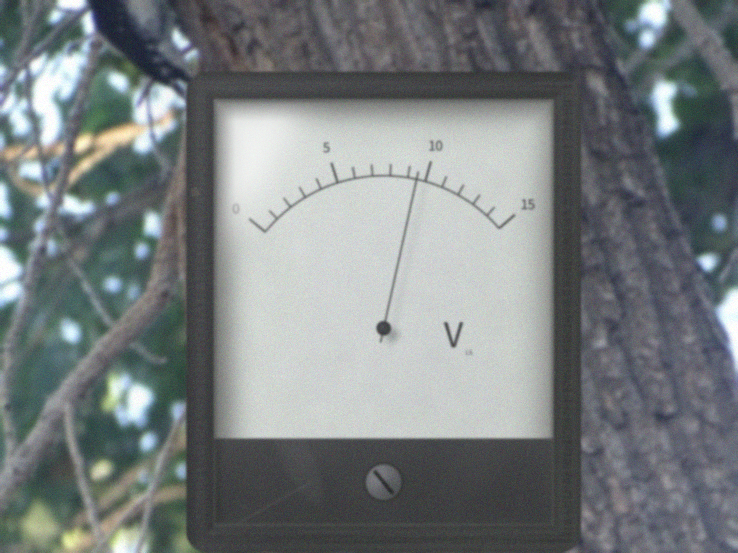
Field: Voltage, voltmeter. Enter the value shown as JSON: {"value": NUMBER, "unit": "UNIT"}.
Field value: {"value": 9.5, "unit": "V"}
